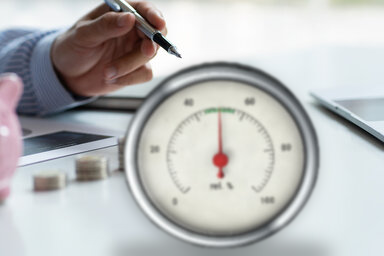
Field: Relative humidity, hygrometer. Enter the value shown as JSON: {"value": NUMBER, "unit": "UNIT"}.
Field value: {"value": 50, "unit": "%"}
